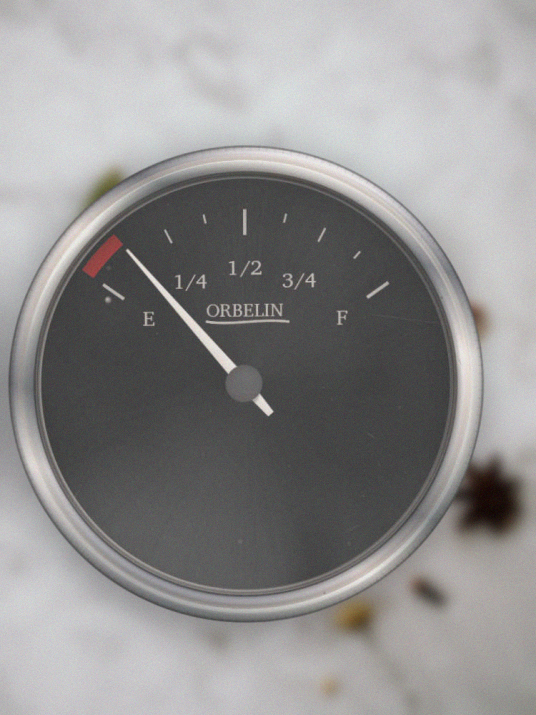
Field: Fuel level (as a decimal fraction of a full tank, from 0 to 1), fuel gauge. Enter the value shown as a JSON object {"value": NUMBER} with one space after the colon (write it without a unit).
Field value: {"value": 0.125}
